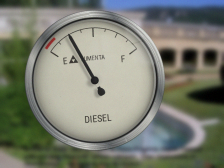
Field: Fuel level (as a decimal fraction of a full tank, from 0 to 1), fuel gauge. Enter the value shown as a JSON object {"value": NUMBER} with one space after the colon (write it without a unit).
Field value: {"value": 0.25}
